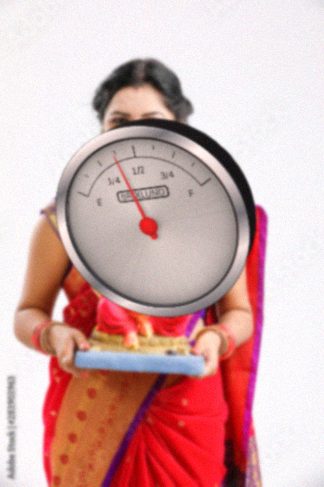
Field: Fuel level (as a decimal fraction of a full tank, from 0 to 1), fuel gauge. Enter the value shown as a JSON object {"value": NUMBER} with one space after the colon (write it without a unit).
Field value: {"value": 0.375}
